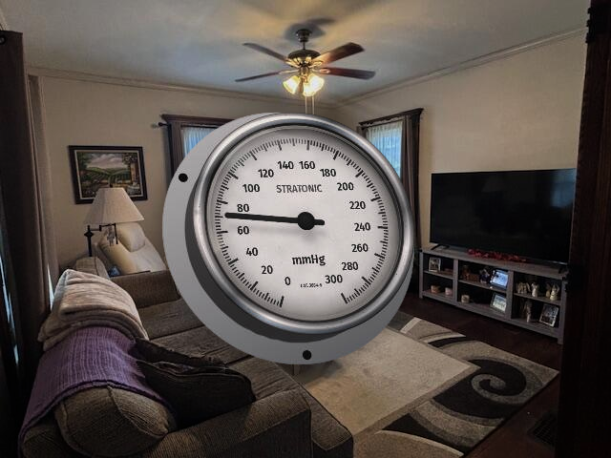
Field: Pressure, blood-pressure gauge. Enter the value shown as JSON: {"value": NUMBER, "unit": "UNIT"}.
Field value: {"value": 70, "unit": "mmHg"}
